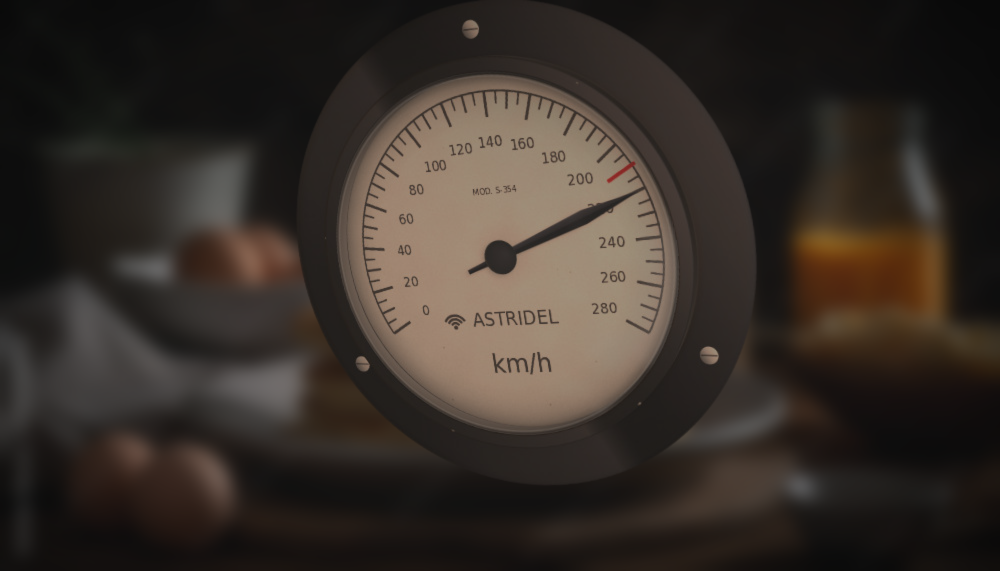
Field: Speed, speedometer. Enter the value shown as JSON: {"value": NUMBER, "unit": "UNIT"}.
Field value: {"value": 220, "unit": "km/h"}
